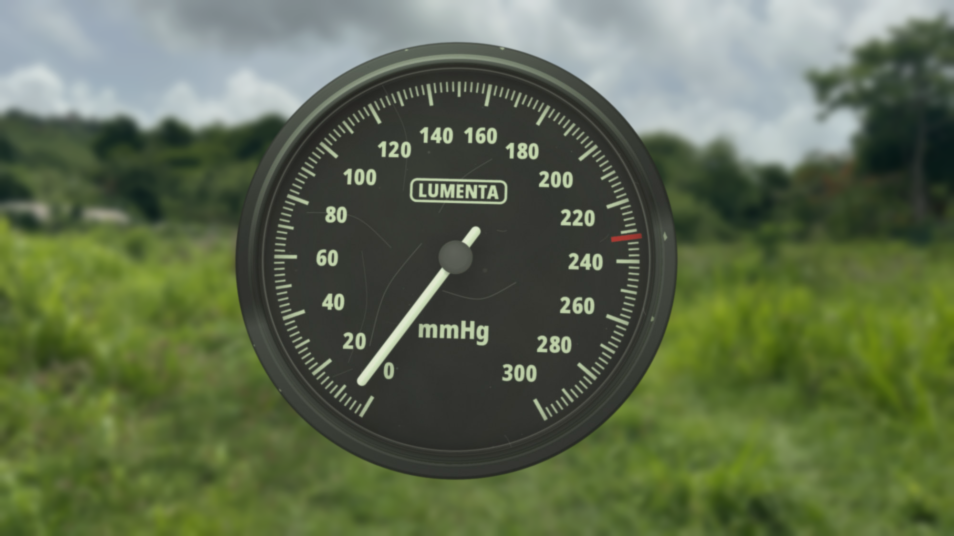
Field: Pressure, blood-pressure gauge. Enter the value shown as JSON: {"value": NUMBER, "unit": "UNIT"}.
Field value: {"value": 6, "unit": "mmHg"}
